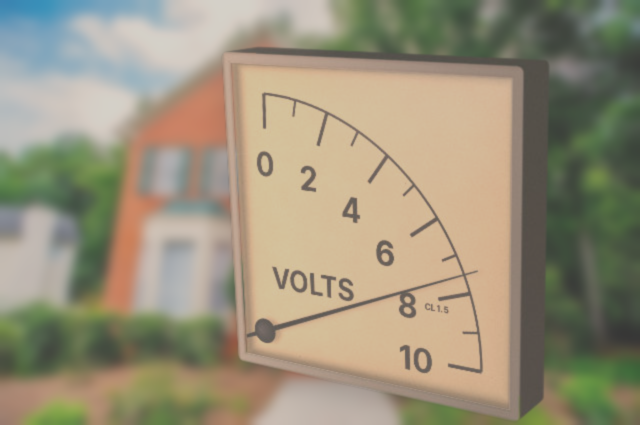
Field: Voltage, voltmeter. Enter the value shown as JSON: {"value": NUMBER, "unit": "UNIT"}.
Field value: {"value": 7.5, "unit": "V"}
